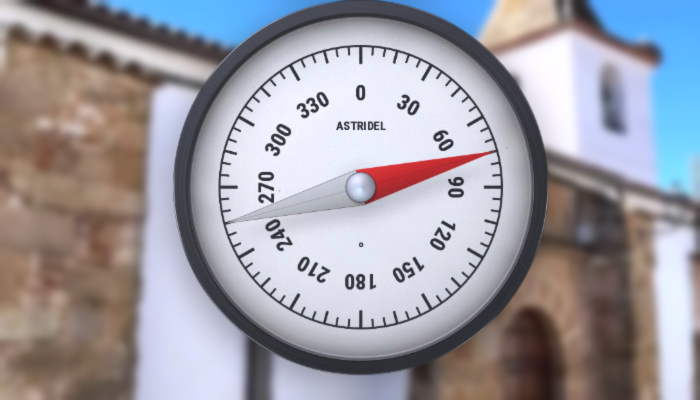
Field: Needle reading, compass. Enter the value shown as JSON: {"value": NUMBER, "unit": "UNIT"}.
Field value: {"value": 75, "unit": "°"}
